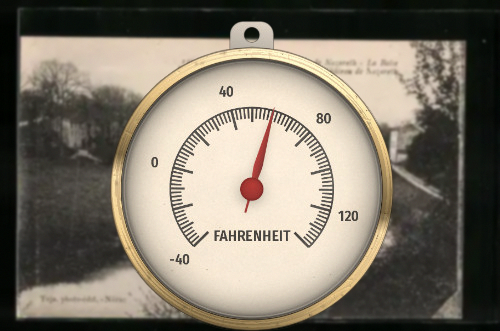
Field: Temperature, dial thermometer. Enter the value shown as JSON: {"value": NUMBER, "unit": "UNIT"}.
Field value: {"value": 60, "unit": "°F"}
